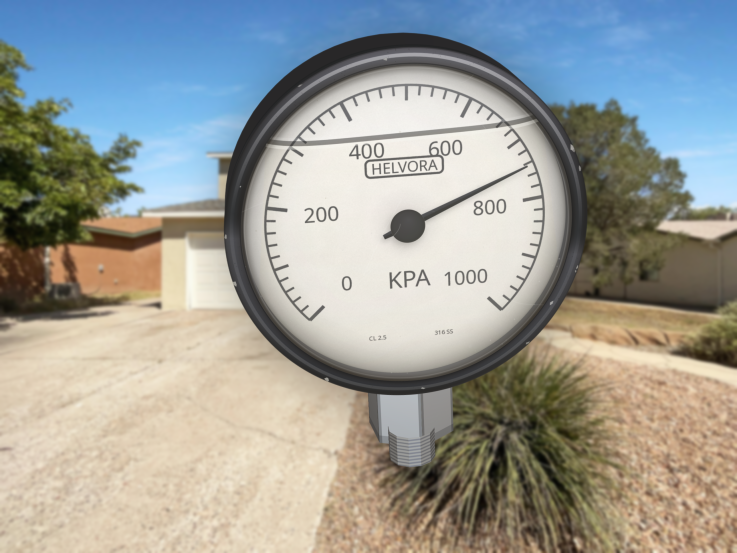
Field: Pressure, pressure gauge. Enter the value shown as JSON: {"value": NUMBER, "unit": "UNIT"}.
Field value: {"value": 740, "unit": "kPa"}
